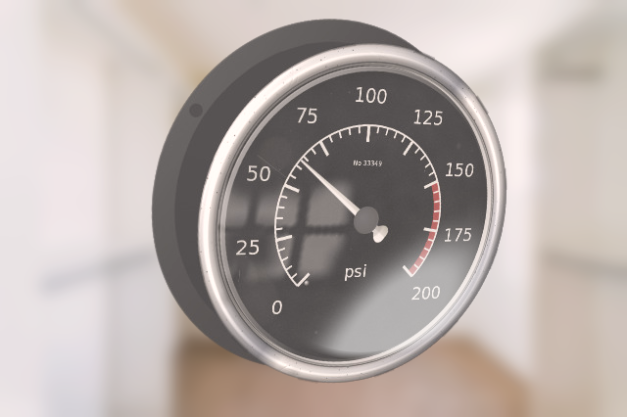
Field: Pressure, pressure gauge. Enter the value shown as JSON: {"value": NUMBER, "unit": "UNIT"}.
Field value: {"value": 62.5, "unit": "psi"}
